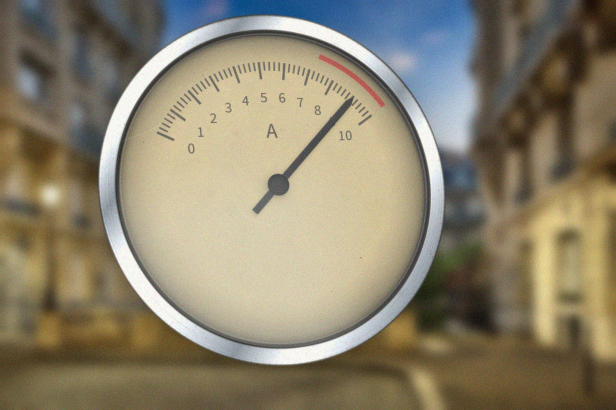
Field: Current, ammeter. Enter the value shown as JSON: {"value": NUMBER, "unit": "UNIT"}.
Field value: {"value": 9, "unit": "A"}
